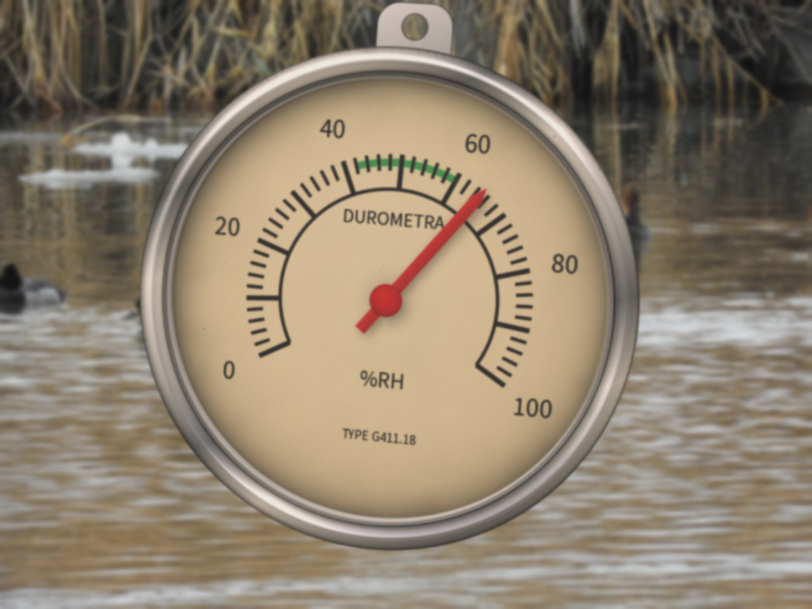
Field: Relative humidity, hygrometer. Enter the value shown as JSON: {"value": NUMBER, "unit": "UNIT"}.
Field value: {"value": 65, "unit": "%"}
